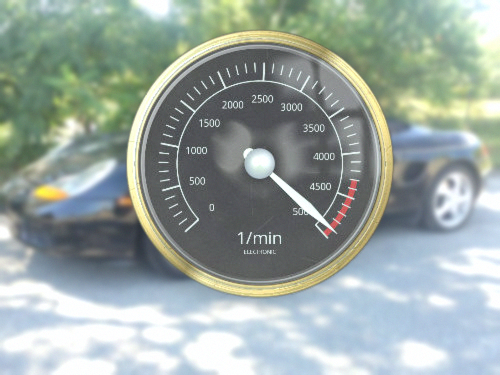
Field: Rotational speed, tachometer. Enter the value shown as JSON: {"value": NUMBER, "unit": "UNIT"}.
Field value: {"value": 4900, "unit": "rpm"}
